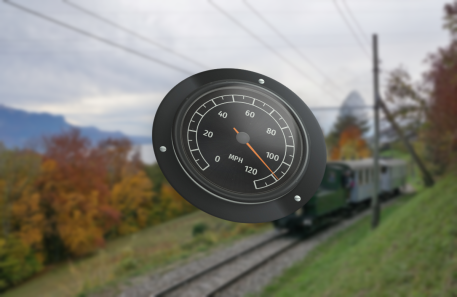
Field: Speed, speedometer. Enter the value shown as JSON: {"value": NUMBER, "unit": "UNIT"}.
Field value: {"value": 110, "unit": "mph"}
